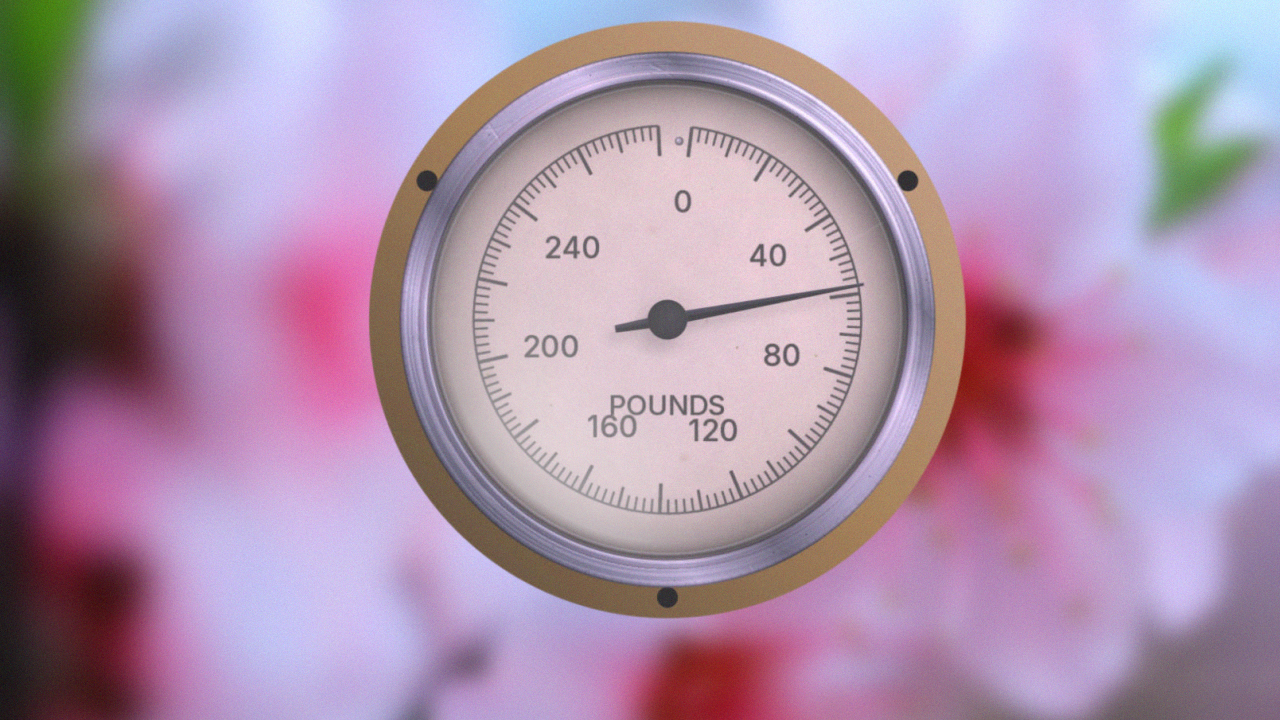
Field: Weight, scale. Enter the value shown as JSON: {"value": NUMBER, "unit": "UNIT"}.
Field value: {"value": 58, "unit": "lb"}
